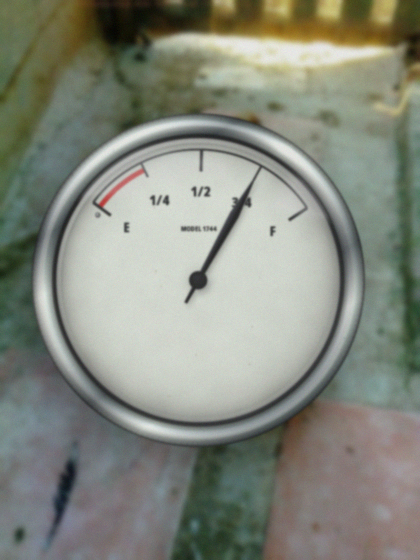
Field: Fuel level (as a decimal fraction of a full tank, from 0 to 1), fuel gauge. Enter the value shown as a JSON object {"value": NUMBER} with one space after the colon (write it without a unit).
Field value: {"value": 0.75}
